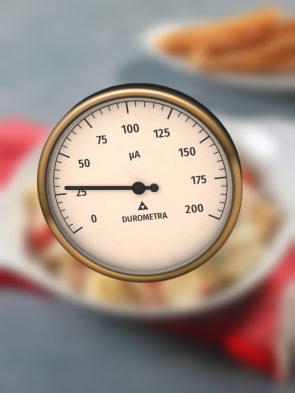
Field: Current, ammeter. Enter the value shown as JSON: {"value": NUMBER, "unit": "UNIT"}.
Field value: {"value": 30, "unit": "µA"}
